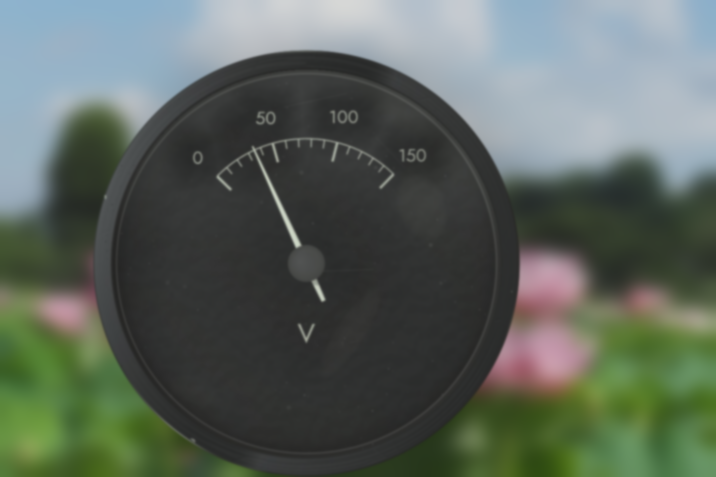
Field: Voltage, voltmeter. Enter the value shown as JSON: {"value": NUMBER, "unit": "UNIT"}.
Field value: {"value": 35, "unit": "V"}
